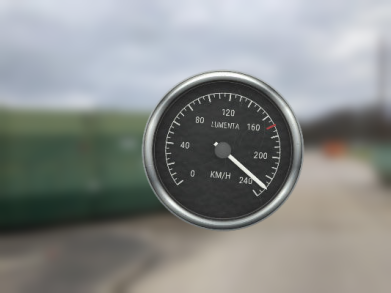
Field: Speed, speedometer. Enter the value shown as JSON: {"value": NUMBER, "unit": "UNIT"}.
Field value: {"value": 230, "unit": "km/h"}
